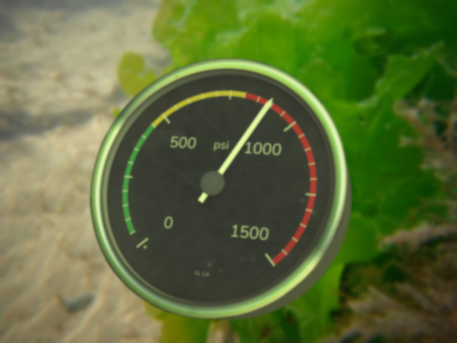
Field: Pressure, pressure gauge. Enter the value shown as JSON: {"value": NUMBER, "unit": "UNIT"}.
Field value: {"value": 900, "unit": "psi"}
